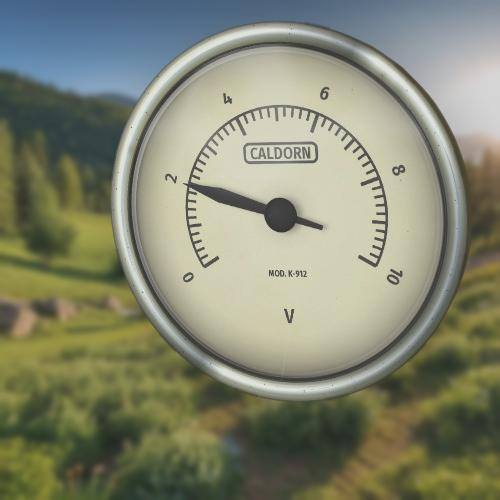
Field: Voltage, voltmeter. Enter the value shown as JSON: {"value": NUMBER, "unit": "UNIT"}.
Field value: {"value": 2, "unit": "V"}
